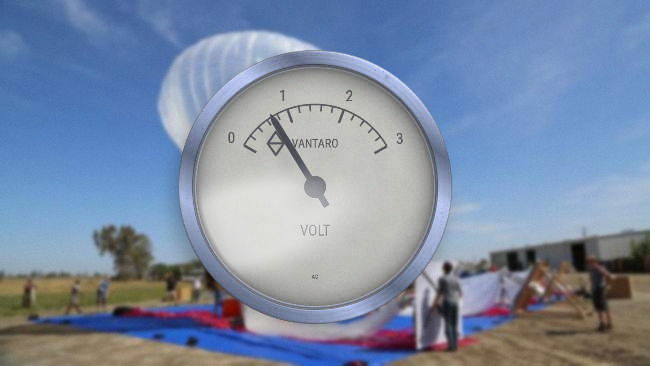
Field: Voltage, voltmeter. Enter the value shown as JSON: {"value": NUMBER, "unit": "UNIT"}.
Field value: {"value": 0.7, "unit": "V"}
